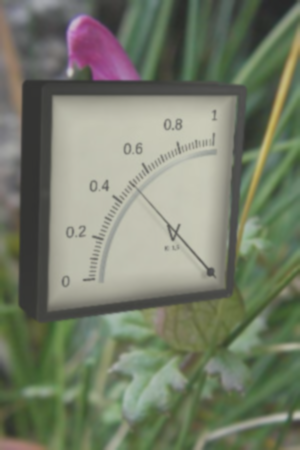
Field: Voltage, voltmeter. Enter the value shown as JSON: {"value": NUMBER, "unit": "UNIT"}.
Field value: {"value": 0.5, "unit": "V"}
